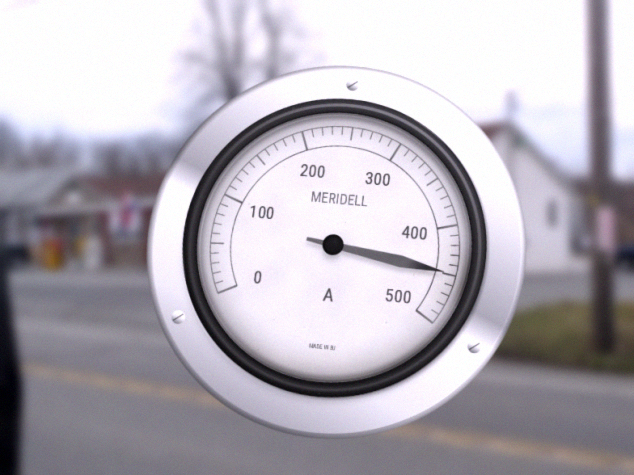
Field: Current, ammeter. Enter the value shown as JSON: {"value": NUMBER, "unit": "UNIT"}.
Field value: {"value": 450, "unit": "A"}
